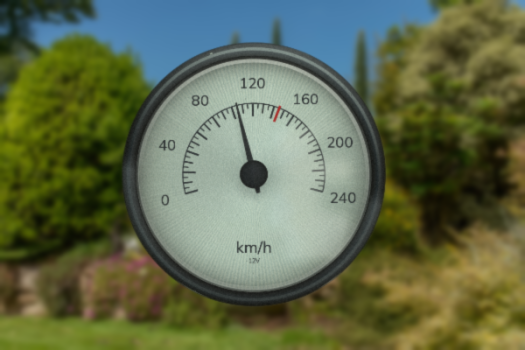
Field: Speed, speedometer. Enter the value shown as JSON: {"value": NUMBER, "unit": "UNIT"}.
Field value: {"value": 105, "unit": "km/h"}
